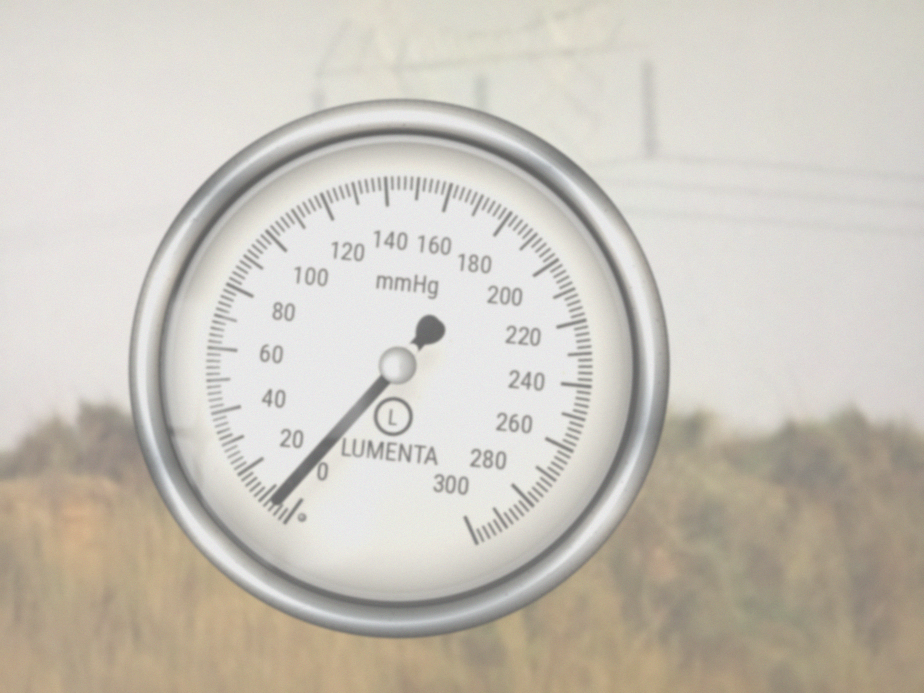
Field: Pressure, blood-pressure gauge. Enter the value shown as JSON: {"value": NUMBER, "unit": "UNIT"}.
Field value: {"value": 6, "unit": "mmHg"}
